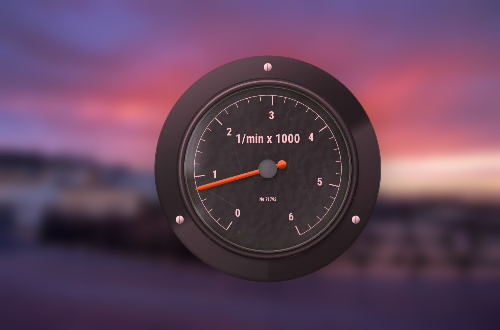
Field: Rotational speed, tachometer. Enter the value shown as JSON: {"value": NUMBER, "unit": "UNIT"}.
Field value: {"value": 800, "unit": "rpm"}
